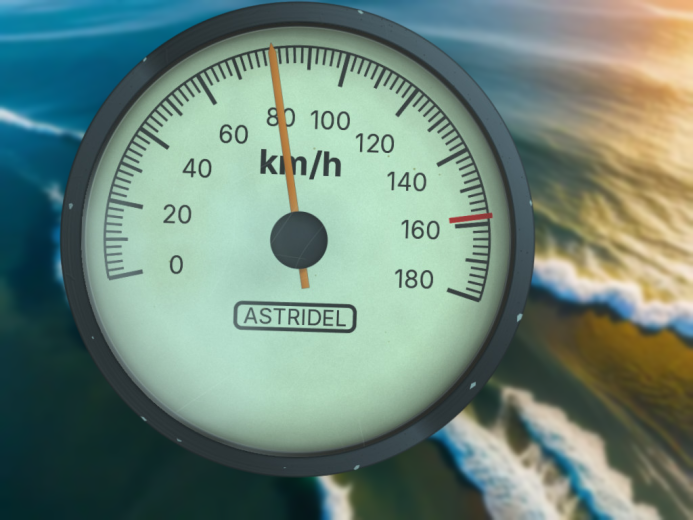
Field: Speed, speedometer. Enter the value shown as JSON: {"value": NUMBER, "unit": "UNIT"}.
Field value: {"value": 80, "unit": "km/h"}
